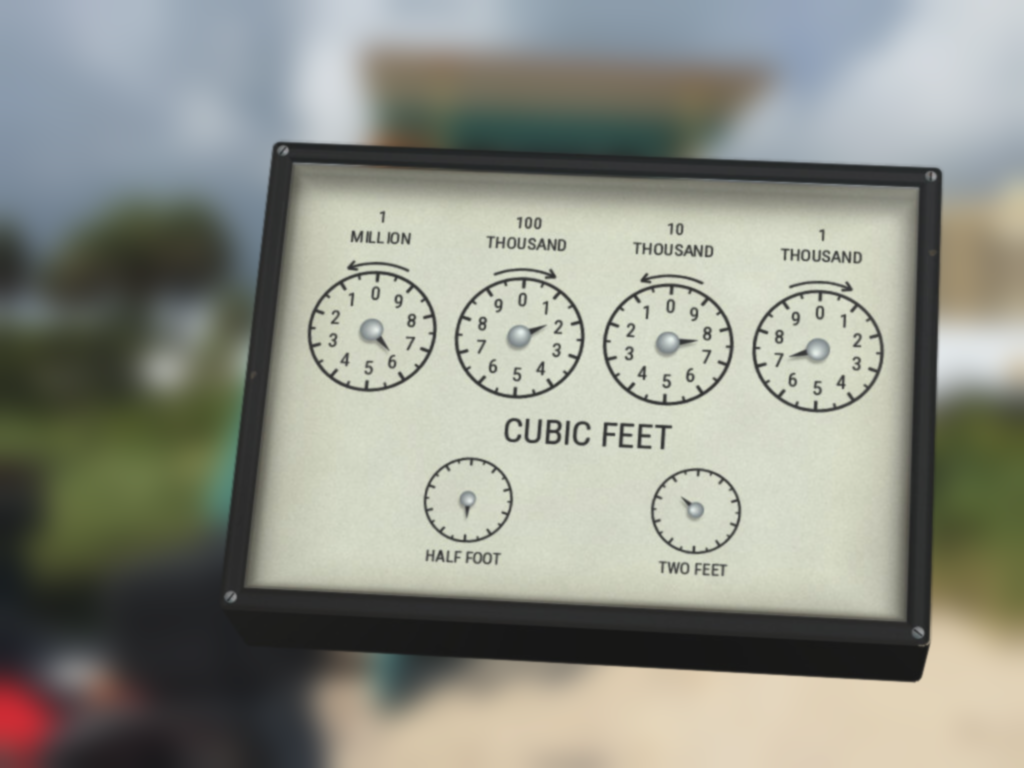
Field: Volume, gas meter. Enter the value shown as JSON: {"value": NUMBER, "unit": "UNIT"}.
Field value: {"value": 617700, "unit": "ft³"}
